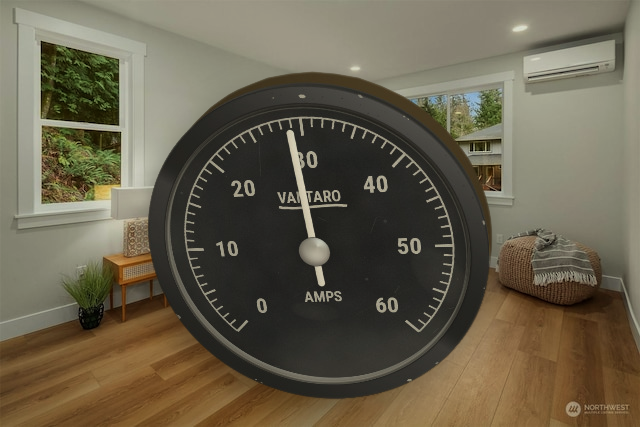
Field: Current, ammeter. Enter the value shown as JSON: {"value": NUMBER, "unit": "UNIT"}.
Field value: {"value": 29, "unit": "A"}
